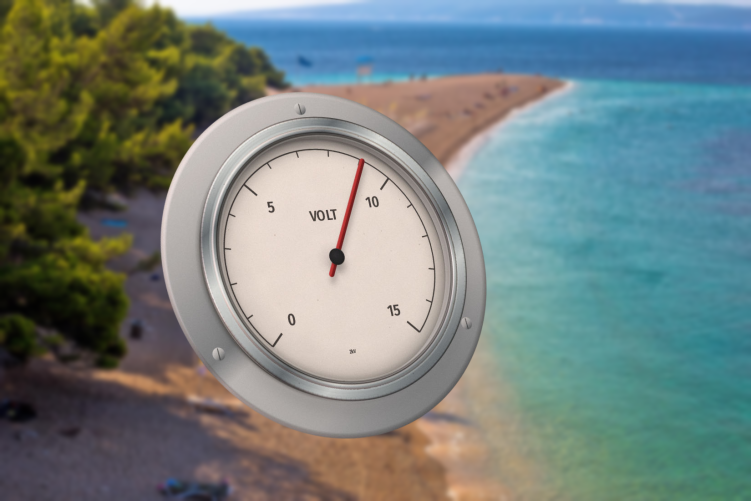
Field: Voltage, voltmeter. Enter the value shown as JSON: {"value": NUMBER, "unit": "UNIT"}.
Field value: {"value": 9, "unit": "V"}
